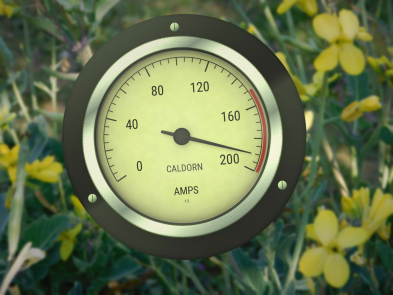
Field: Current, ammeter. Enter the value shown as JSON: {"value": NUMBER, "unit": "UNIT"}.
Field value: {"value": 190, "unit": "A"}
